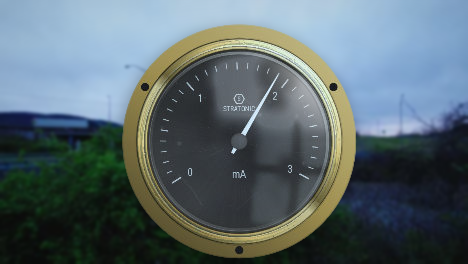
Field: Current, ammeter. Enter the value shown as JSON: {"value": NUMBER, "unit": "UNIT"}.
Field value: {"value": 1.9, "unit": "mA"}
